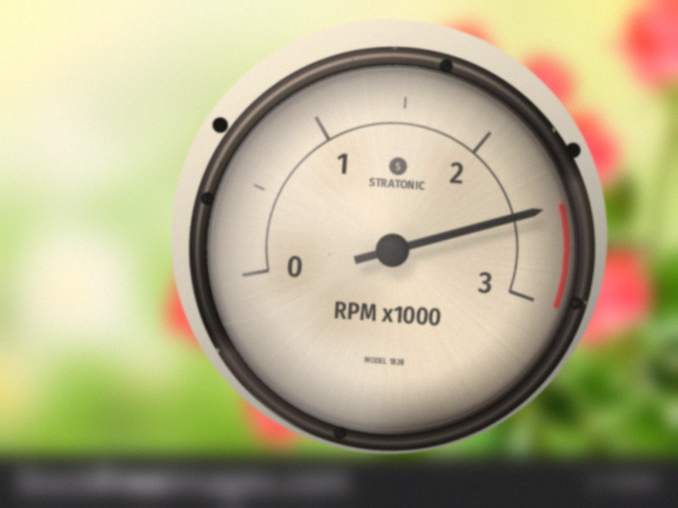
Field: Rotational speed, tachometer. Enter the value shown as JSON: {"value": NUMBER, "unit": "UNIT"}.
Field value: {"value": 2500, "unit": "rpm"}
